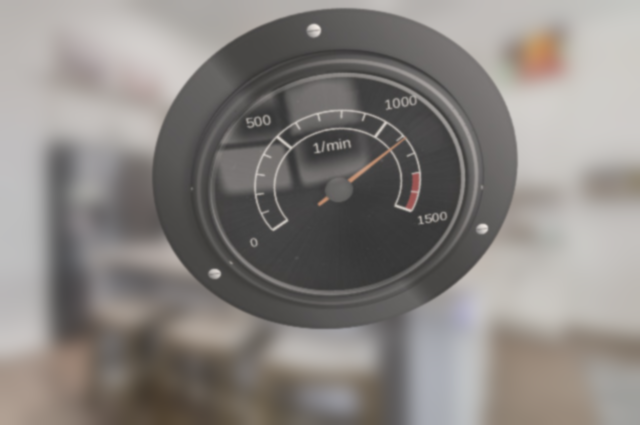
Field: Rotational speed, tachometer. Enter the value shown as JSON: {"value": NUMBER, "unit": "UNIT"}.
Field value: {"value": 1100, "unit": "rpm"}
